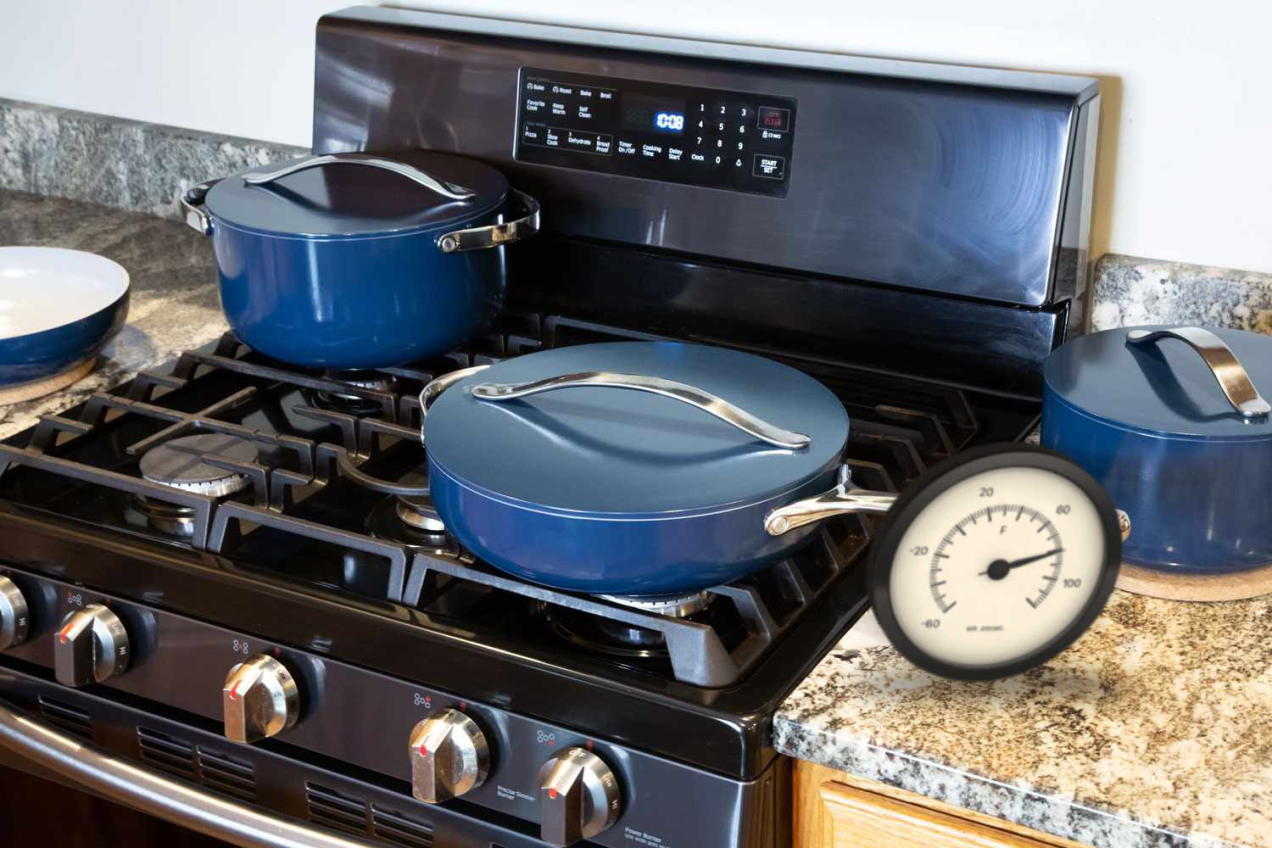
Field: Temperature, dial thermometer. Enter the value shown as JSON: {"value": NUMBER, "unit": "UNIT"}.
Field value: {"value": 80, "unit": "°F"}
